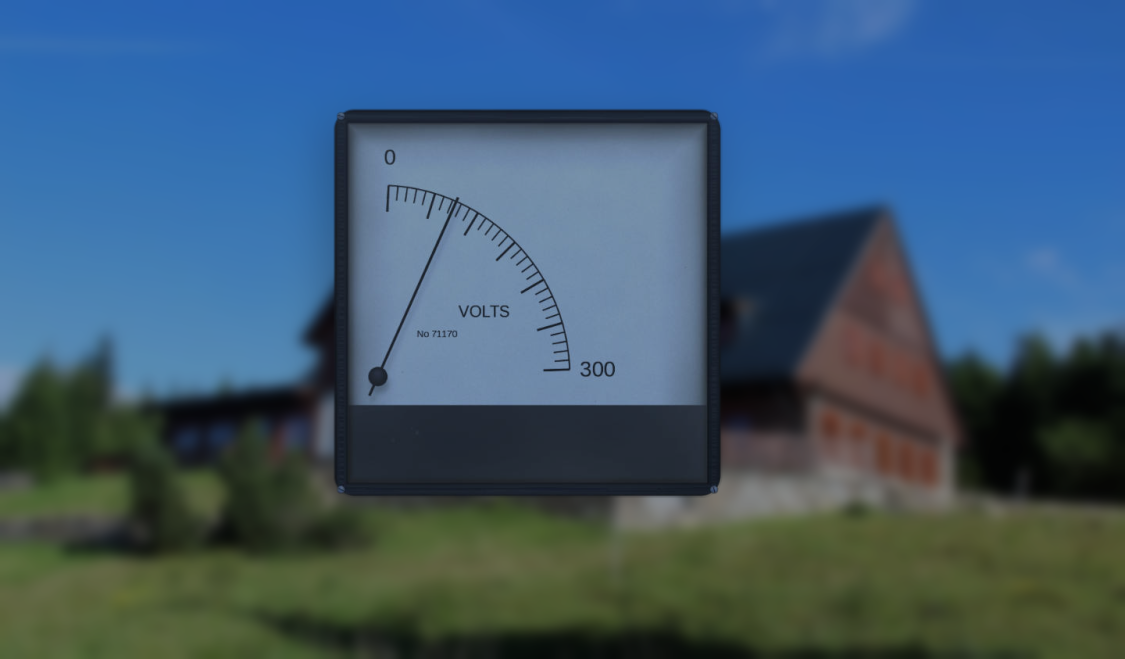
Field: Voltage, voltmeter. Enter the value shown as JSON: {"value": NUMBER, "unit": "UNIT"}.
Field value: {"value": 75, "unit": "V"}
